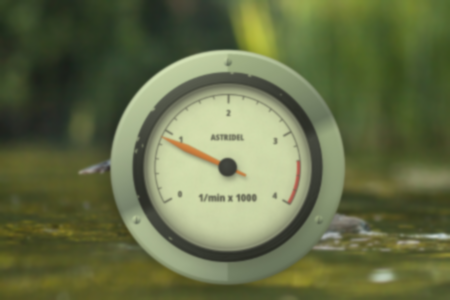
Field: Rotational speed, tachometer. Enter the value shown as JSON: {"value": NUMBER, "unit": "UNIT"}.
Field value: {"value": 900, "unit": "rpm"}
